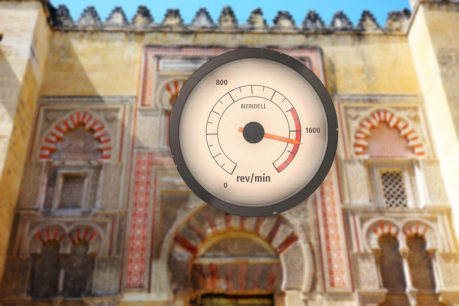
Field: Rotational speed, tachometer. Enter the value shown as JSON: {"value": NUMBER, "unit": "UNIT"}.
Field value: {"value": 1700, "unit": "rpm"}
